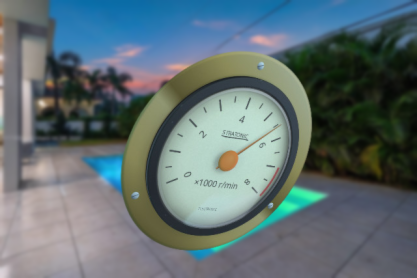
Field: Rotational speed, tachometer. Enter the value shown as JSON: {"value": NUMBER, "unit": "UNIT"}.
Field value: {"value": 5500, "unit": "rpm"}
